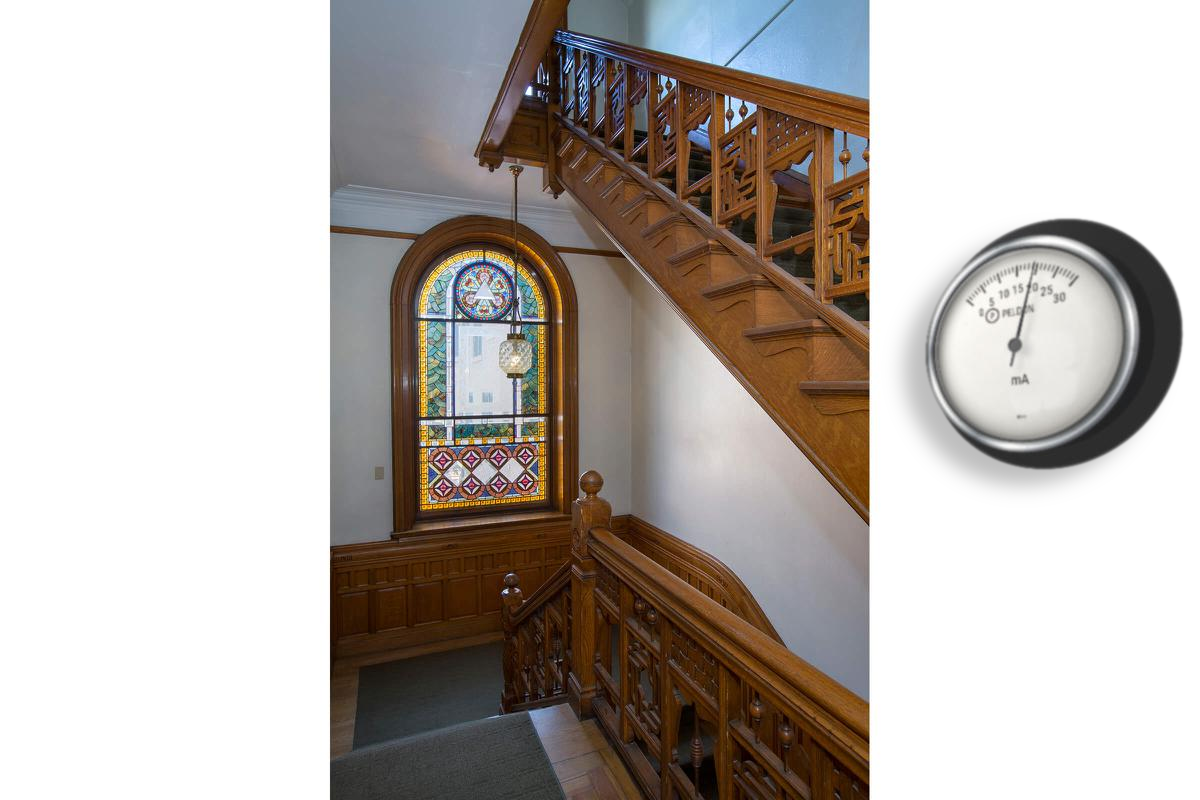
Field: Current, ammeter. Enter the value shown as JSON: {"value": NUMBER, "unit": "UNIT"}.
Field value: {"value": 20, "unit": "mA"}
